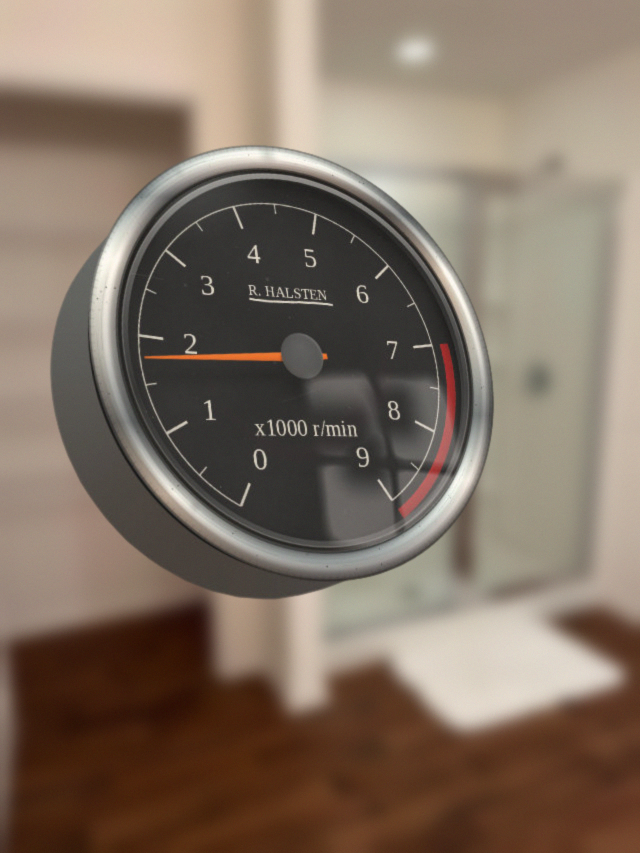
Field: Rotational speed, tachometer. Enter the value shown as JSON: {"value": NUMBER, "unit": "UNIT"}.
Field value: {"value": 1750, "unit": "rpm"}
